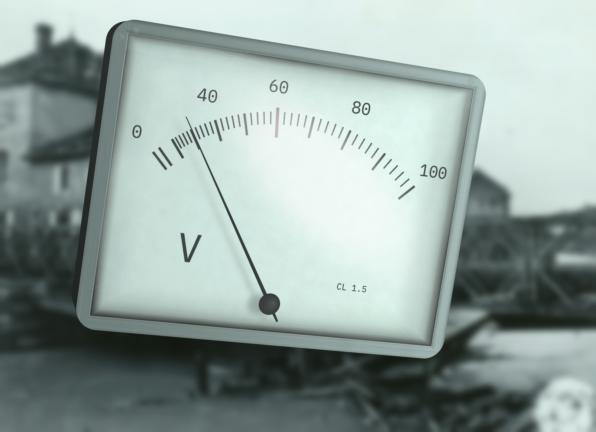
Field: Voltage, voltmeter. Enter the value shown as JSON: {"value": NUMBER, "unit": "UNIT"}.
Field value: {"value": 30, "unit": "V"}
